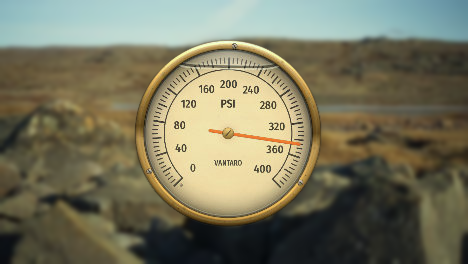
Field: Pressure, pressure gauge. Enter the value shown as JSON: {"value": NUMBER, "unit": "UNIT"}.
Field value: {"value": 345, "unit": "psi"}
